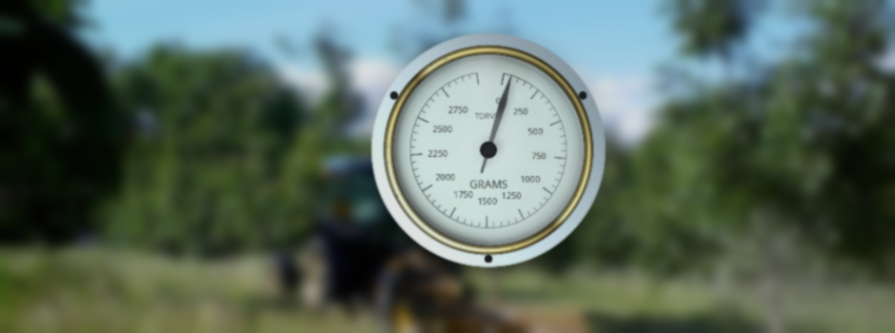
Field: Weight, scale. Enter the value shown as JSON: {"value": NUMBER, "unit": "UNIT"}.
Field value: {"value": 50, "unit": "g"}
